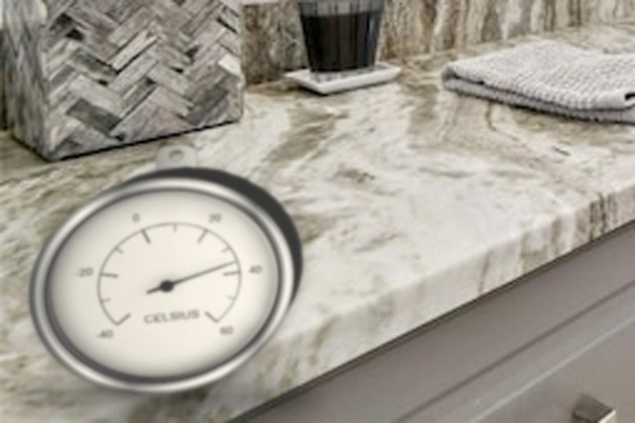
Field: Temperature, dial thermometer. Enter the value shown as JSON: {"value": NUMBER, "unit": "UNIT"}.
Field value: {"value": 35, "unit": "°C"}
